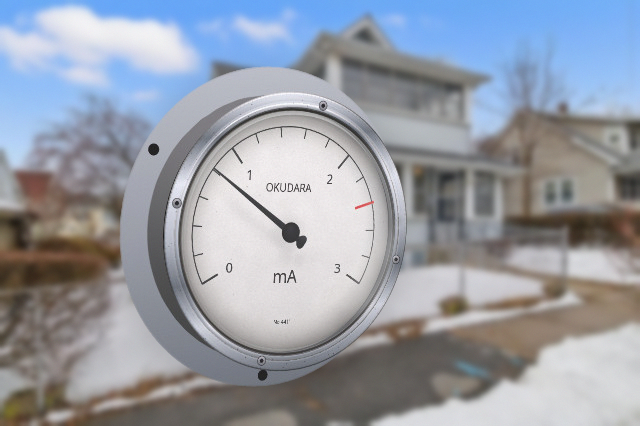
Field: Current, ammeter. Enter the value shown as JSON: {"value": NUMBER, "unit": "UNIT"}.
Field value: {"value": 0.8, "unit": "mA"}
